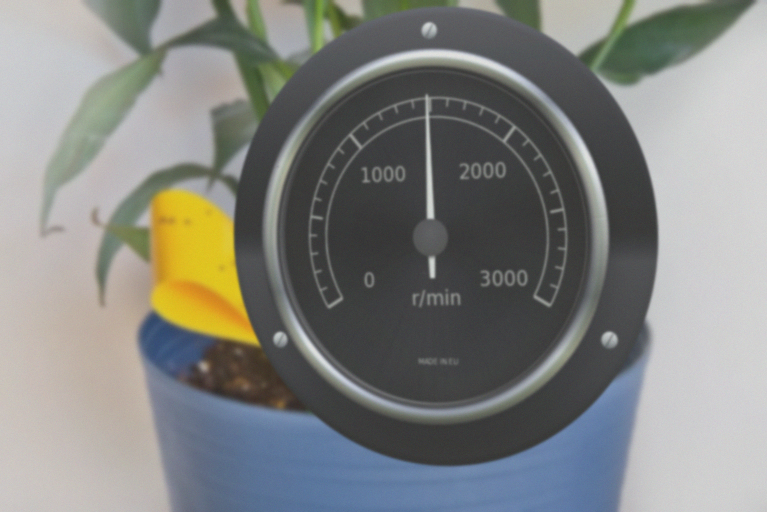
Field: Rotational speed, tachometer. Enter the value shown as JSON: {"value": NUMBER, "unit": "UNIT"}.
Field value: {"value": 1500, "unit": "rpm"}
